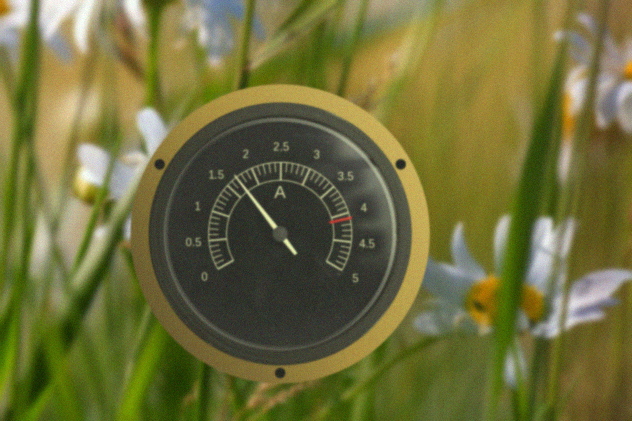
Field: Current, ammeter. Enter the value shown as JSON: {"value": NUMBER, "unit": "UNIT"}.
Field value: {"value": 1.7, "unit": "A"}
